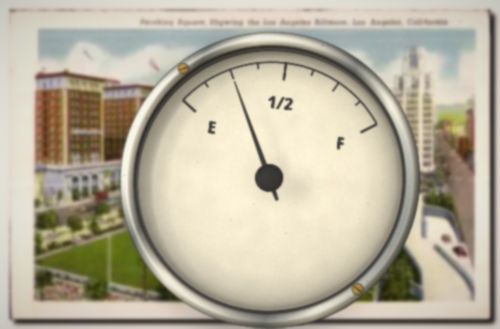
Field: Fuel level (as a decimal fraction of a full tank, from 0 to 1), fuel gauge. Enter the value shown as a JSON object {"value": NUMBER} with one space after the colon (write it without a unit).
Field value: {"value": 0.25}
